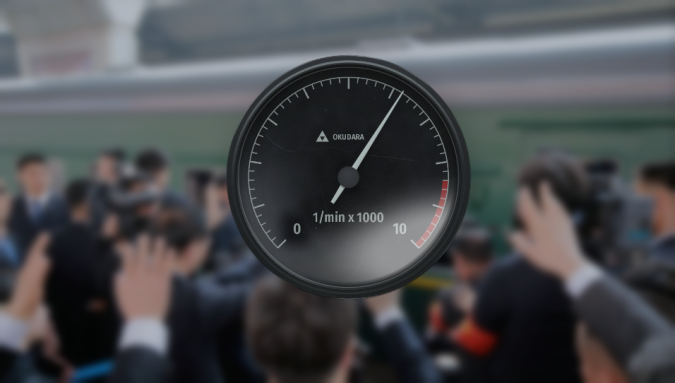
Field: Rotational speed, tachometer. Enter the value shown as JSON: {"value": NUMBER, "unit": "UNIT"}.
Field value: {"value": 6200, "unit": "rpm"}
